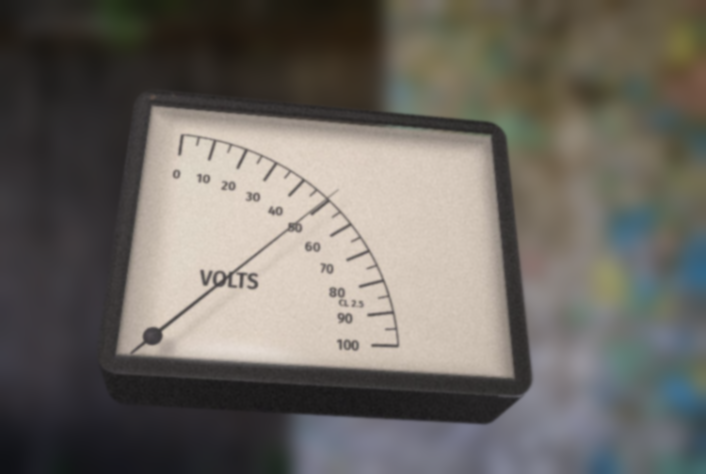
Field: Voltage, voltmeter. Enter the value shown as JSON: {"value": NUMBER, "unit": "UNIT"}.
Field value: {"value": 50, "unit": "V"}
